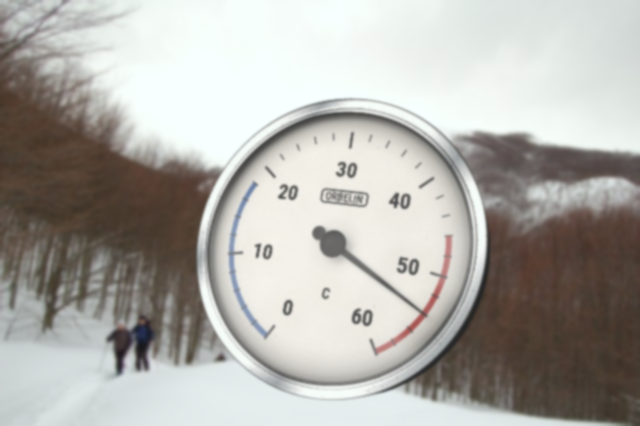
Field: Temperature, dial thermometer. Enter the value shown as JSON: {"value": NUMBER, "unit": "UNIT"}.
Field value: {"value": 54, "unit": "°C"}
